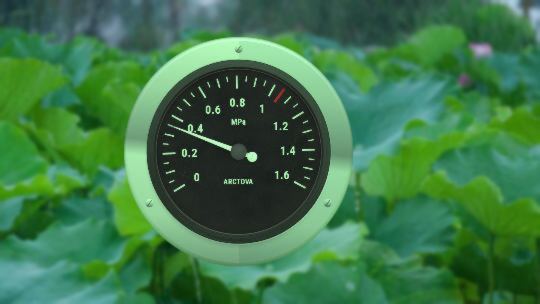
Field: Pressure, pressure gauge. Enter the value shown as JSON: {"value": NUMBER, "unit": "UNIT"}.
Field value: {"value": 0.35, "unit": "MPa"}
